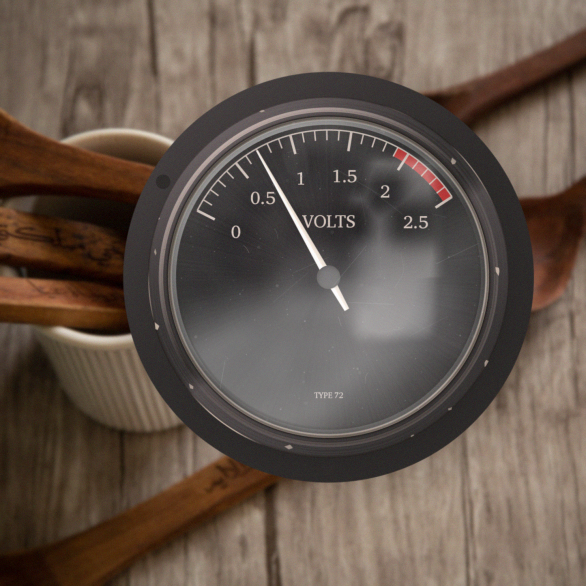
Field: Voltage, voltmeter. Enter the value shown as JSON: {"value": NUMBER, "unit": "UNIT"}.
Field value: {"value": 0.7, "unit": "V"}
